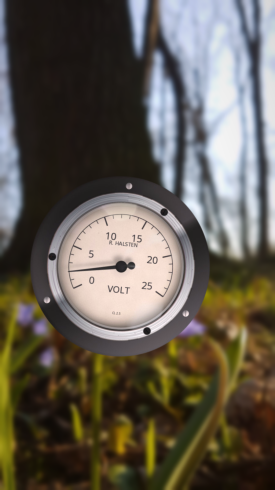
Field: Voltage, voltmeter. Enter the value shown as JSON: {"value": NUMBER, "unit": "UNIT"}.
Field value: {"value": 2, "unit": "V"}
